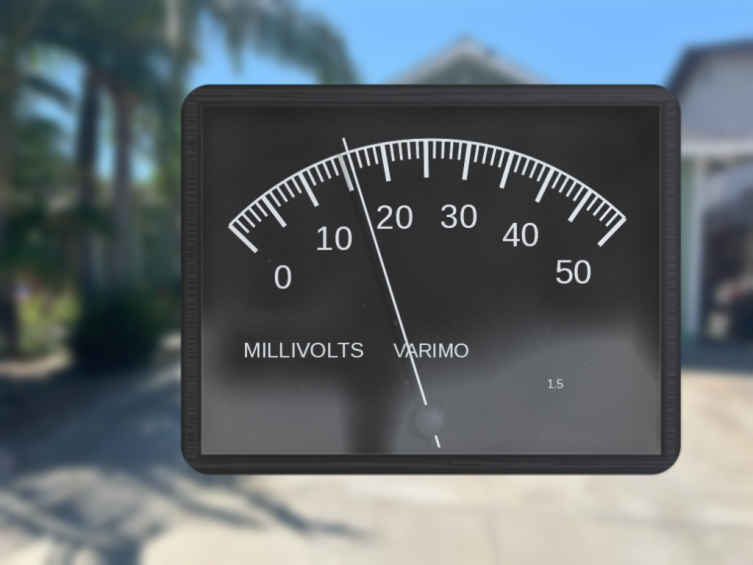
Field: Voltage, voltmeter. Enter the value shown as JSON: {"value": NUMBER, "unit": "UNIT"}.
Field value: {"value": 16, "unit": "mV"}
